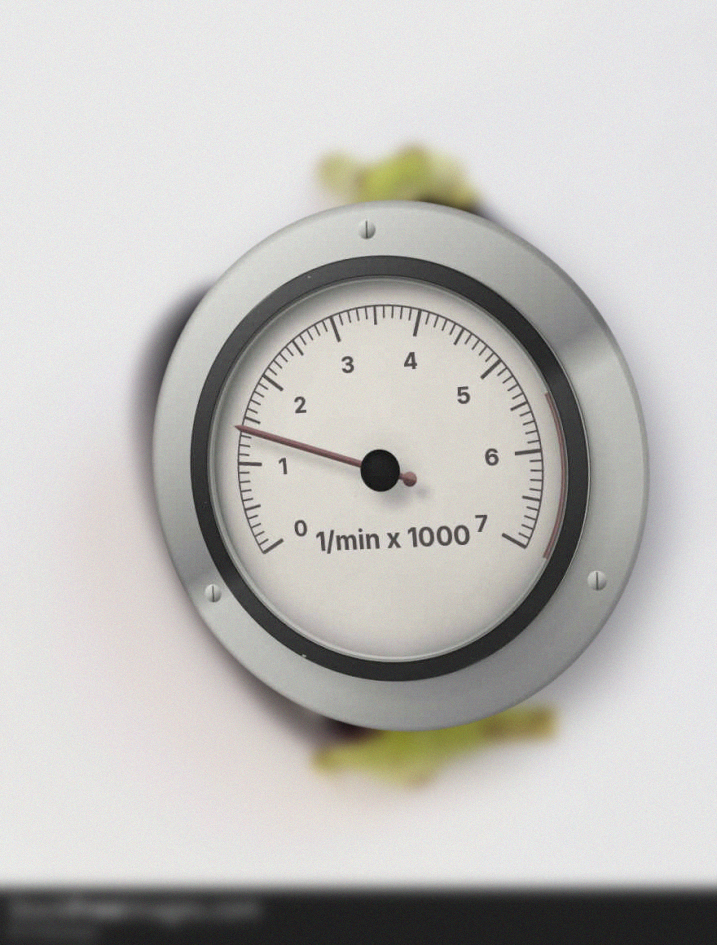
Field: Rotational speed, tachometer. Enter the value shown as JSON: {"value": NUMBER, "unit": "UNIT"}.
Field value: {"value": 1400, "unit": "rpm"}
